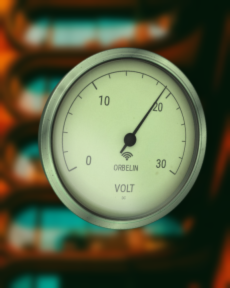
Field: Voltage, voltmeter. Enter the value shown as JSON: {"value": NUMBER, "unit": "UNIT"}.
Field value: {"value": 19, "unit": "V"}
